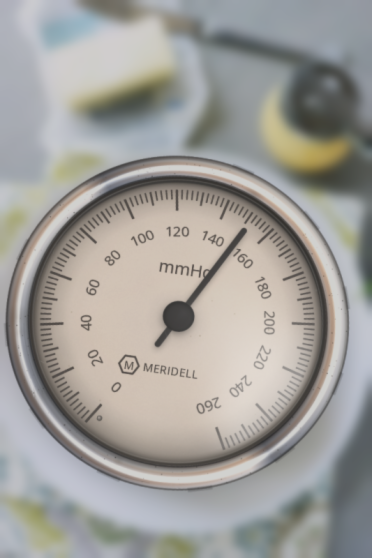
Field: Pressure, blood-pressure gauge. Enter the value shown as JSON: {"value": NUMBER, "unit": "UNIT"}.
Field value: {"value": 152, "unit": "mmHg"}
